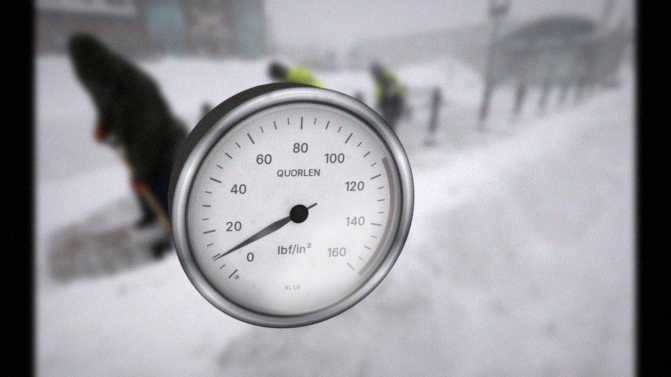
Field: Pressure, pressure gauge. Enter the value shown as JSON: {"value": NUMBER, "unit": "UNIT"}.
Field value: {"value": 10, "unit": "psi"}
